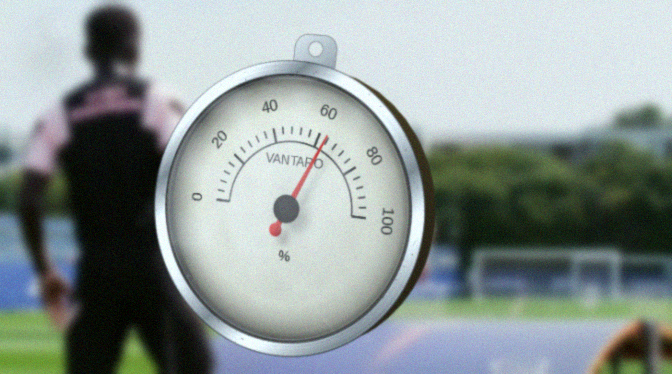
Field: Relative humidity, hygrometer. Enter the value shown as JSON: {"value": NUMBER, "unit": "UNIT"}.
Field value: {"value": 64, "unit": "%"}
